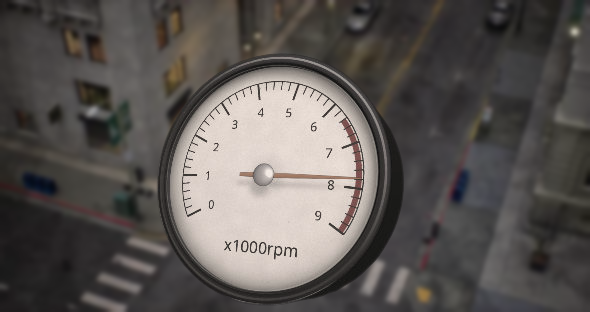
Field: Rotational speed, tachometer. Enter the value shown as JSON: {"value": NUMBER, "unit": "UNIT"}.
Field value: {"value": 7800, "unit": "rpm"}
